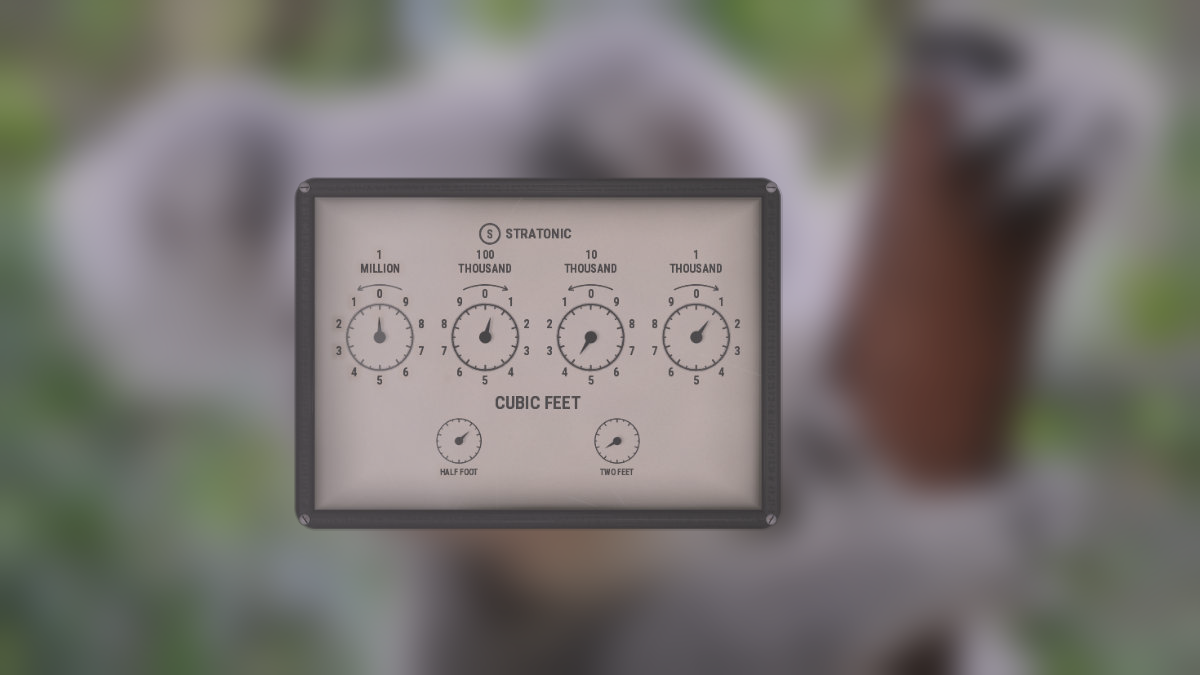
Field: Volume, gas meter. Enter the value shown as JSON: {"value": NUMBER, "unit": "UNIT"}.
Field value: {"value": 4100, "unit": "ft³"}
